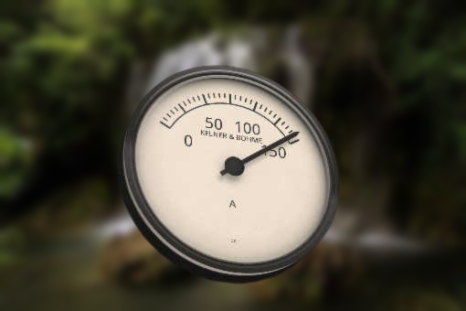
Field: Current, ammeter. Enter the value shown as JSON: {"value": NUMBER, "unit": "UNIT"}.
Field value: {"value": 145, "unit": "A"}
